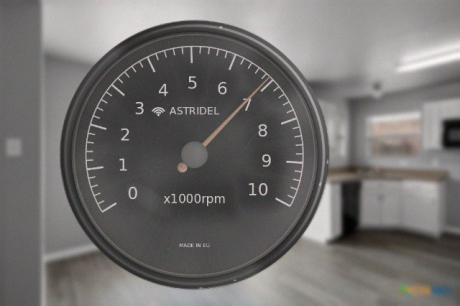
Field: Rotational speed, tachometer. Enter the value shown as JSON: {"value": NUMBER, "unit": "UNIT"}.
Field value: {"value": 6900, "unit": "rpm"}
